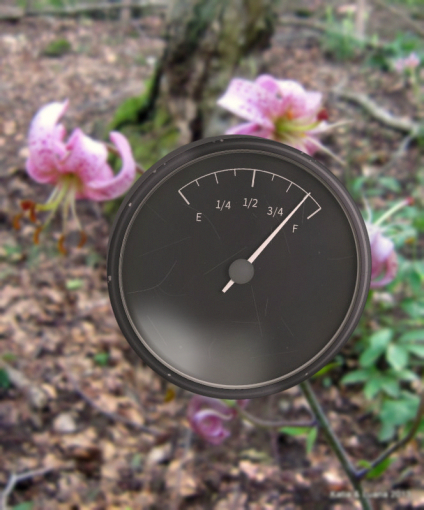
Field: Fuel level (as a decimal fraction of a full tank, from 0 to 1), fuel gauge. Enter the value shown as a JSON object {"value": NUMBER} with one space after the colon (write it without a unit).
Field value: {"value": 0.875}
